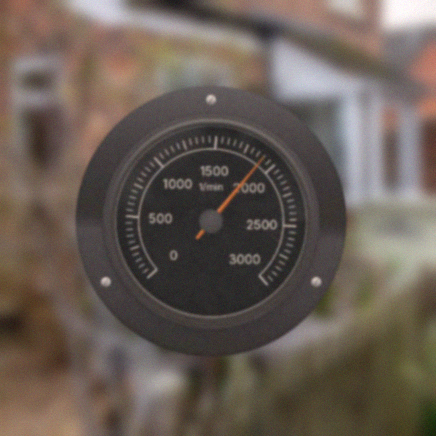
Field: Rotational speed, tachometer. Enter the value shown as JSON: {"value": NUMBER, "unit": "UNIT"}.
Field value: {"value": 1900, "unit": "rpm"}
